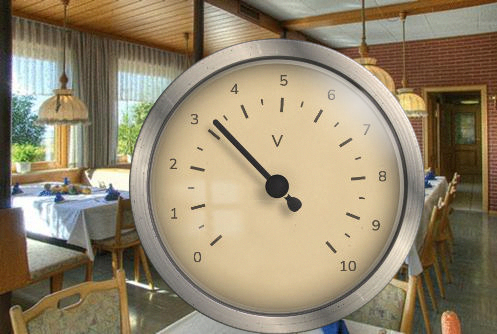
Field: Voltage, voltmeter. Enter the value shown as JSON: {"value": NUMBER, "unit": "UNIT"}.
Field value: {"value": 3.25, "unit": "V"}
